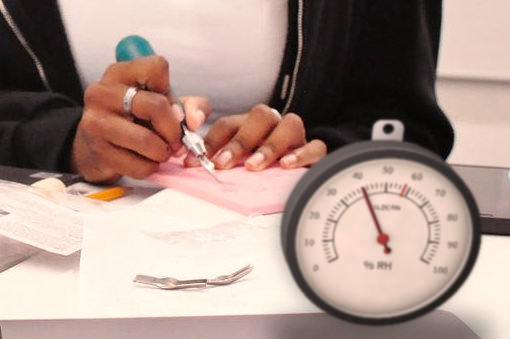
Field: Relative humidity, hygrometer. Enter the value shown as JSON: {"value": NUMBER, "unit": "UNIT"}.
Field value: {"value": 40, "unit": "%"}
